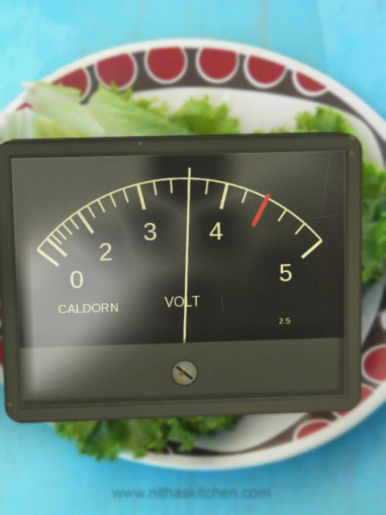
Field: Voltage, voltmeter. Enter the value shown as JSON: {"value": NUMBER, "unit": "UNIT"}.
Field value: {"value": 3.6, "unit": "V"}
